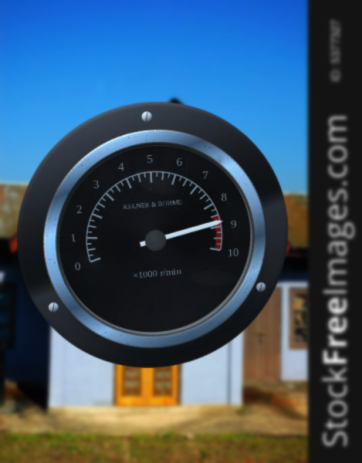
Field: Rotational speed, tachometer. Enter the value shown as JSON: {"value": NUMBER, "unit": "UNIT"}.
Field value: {"value": 8750, "unit": "rpm"}
